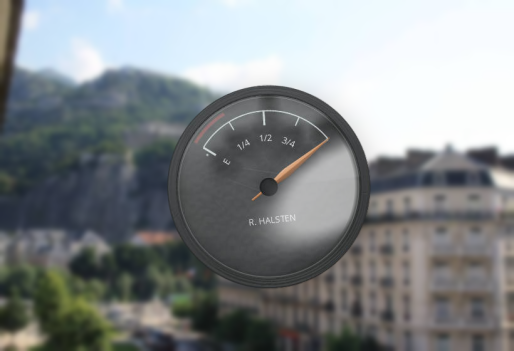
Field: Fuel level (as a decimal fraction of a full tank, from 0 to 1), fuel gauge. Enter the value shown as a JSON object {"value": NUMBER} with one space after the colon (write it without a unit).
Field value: {"value": 1}
